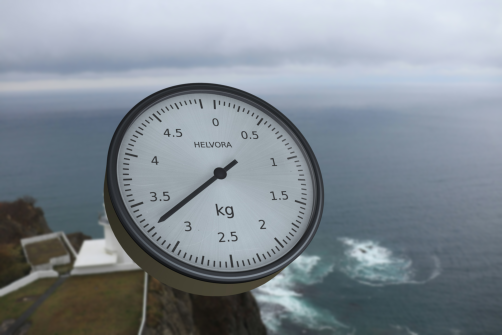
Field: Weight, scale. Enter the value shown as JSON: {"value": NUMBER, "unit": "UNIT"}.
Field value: {"value": 3.25, "unit": "kg"}
